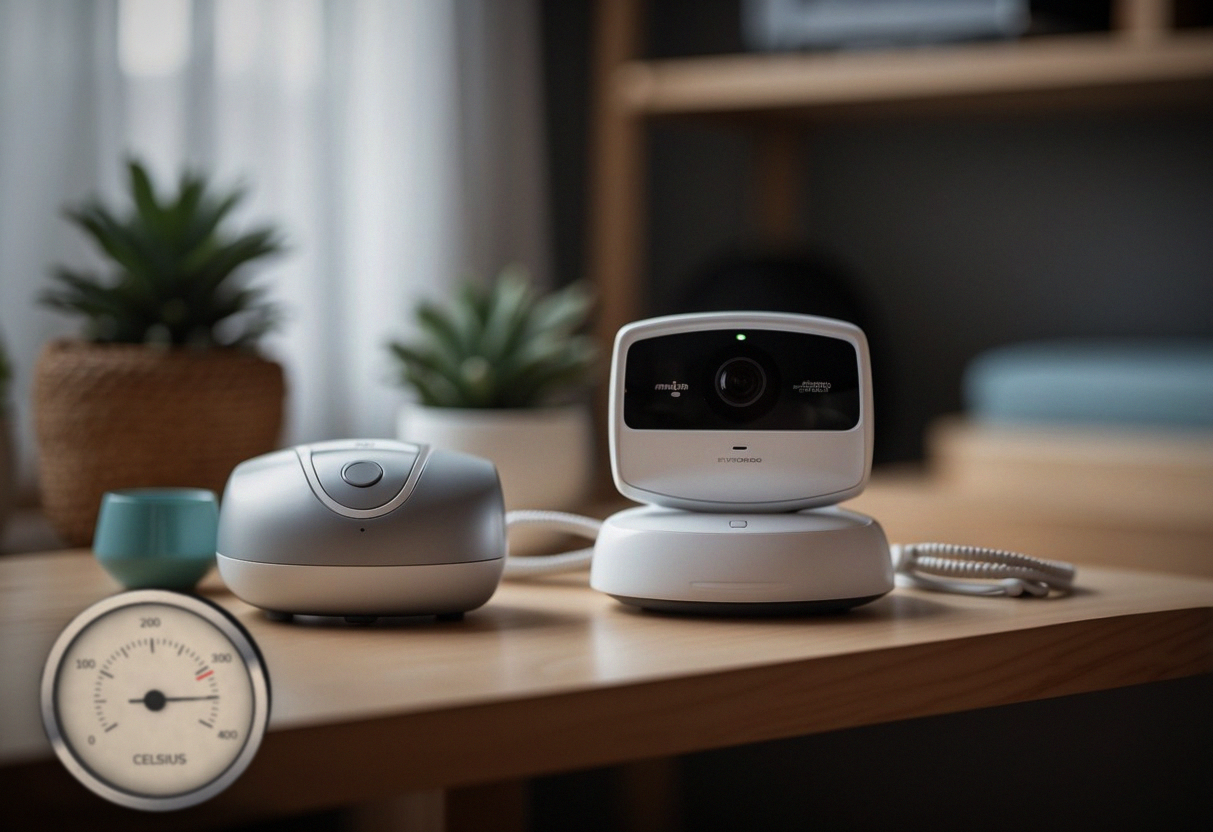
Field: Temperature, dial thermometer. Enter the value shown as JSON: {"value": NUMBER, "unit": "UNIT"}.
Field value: {"value": 350, "unit": "°C"}
